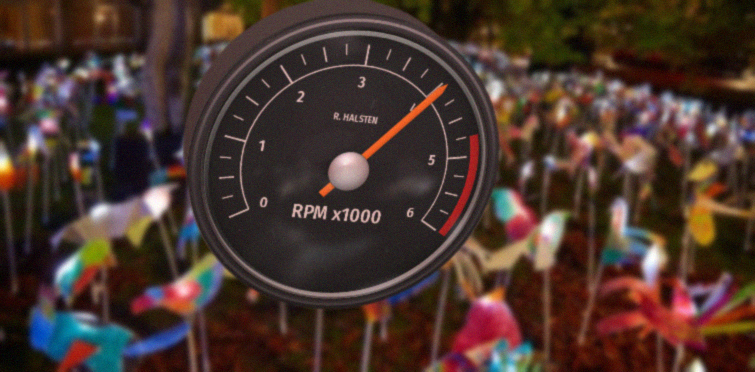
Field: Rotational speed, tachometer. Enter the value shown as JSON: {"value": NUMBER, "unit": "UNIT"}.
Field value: {"value": 4000, "unit": "rpm"}
